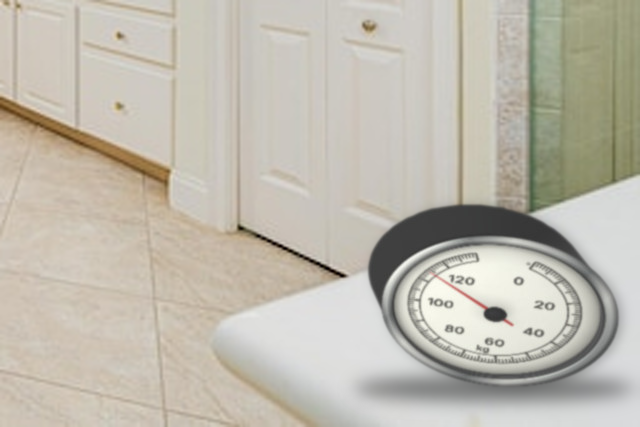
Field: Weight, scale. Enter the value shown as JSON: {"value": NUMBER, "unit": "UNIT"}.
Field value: {"value": 115, "unit": "kg"}
